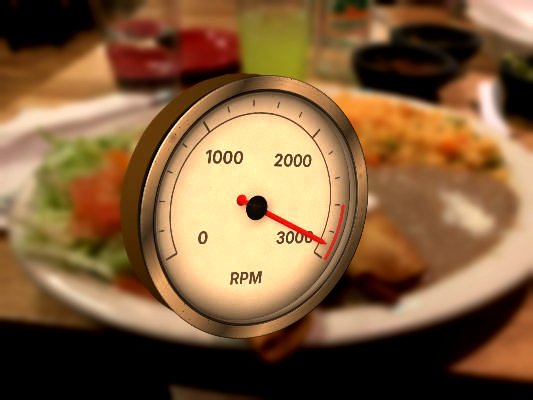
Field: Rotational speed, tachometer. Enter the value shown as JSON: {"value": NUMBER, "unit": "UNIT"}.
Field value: {"value": 2900, "unit": "rpm"}
